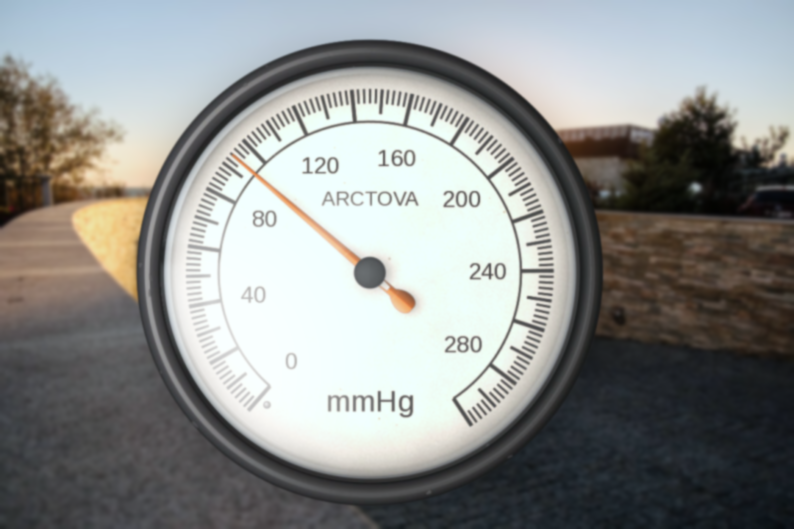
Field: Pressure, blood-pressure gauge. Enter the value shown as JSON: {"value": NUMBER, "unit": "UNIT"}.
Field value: {"value": 94, "unit": "mmHg"}
